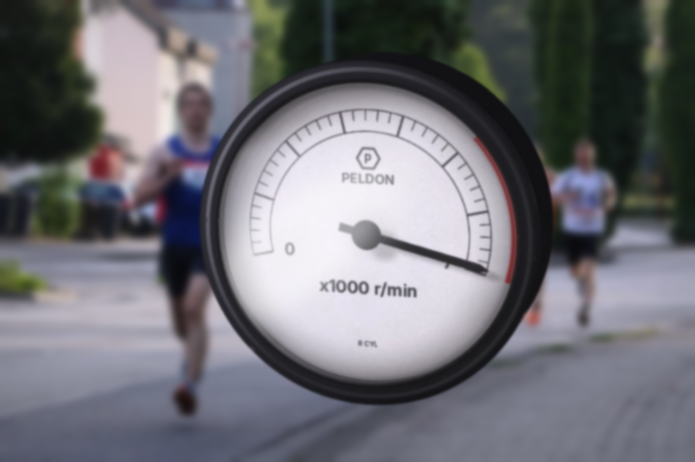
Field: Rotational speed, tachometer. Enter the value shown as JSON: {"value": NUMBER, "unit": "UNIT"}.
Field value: {"value": 6900, "unit": "rpm"}
